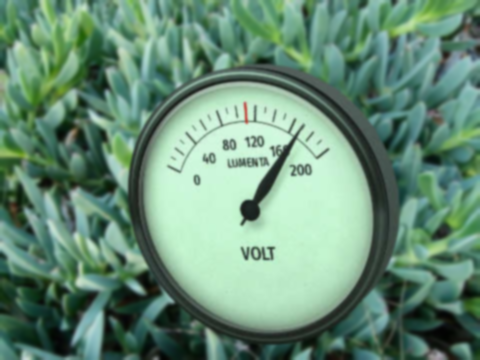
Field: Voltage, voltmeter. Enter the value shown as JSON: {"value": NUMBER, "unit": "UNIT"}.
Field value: {"value": 170, "unit": "V"}
